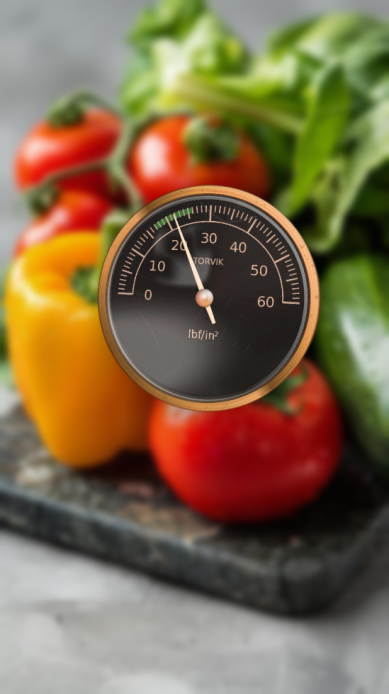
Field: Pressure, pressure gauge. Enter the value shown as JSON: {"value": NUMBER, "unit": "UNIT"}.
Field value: {"value": 22, "unit": "psi"}
